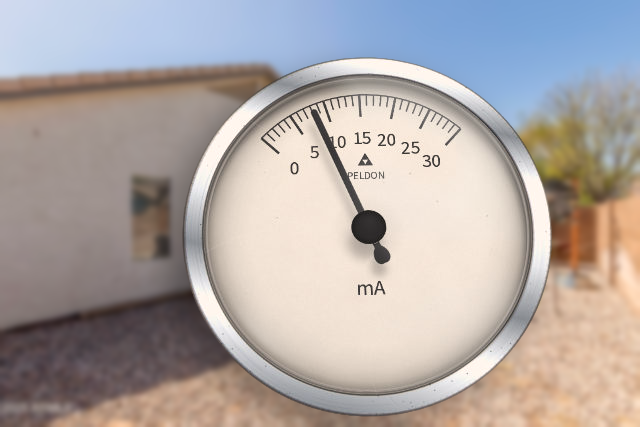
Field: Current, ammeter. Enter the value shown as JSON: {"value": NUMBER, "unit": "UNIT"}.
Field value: {"value": 8, "unit": "mA"}
